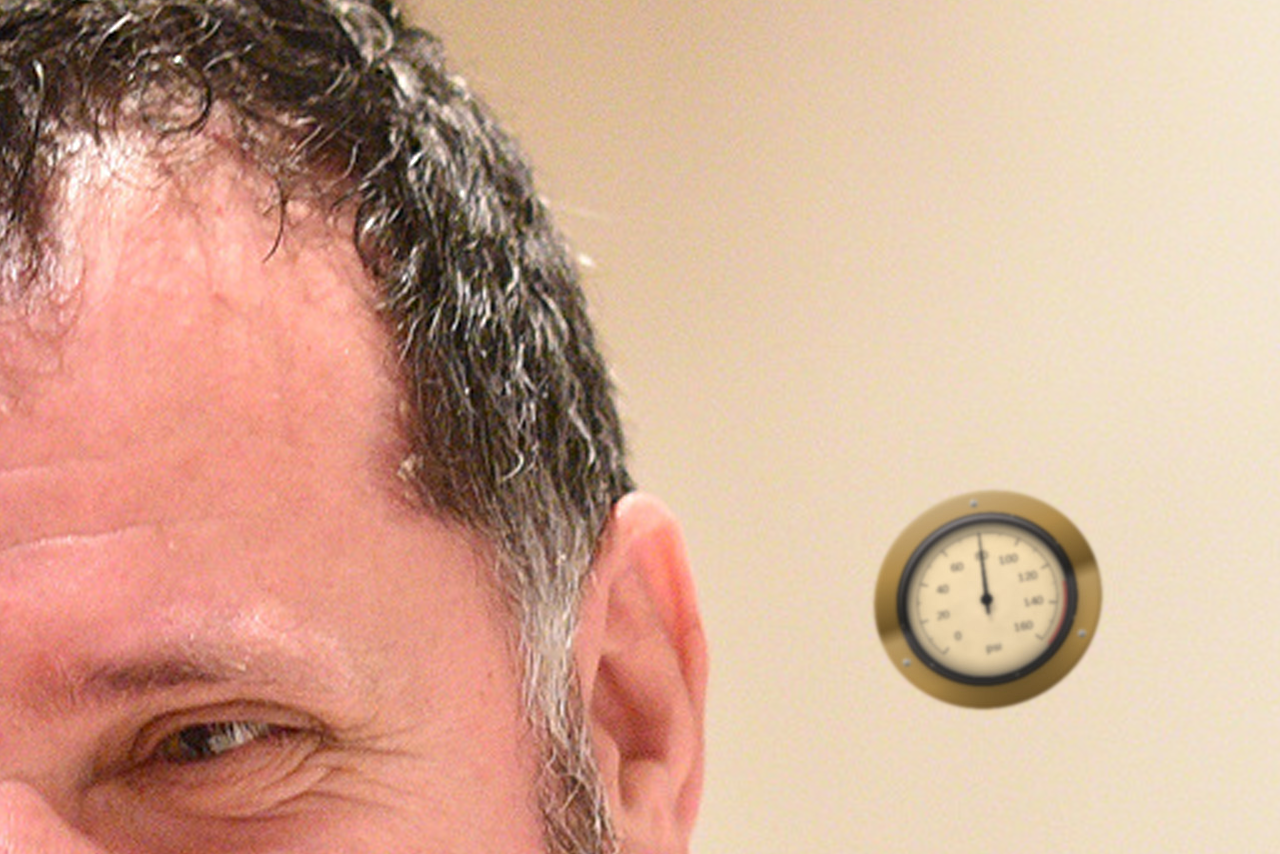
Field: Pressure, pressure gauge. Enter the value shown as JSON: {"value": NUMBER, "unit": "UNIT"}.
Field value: {"value": 80, "unit": "psi"}
